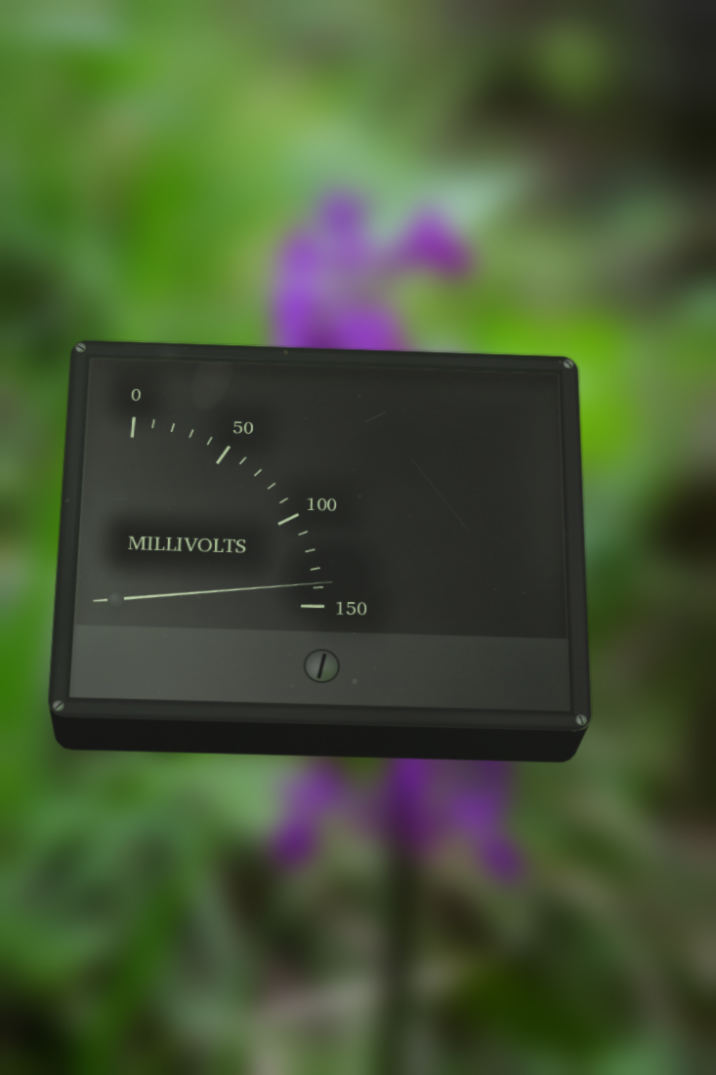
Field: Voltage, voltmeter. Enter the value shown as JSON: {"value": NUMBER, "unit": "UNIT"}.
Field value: {"value": 140, "unit": "mV"}
